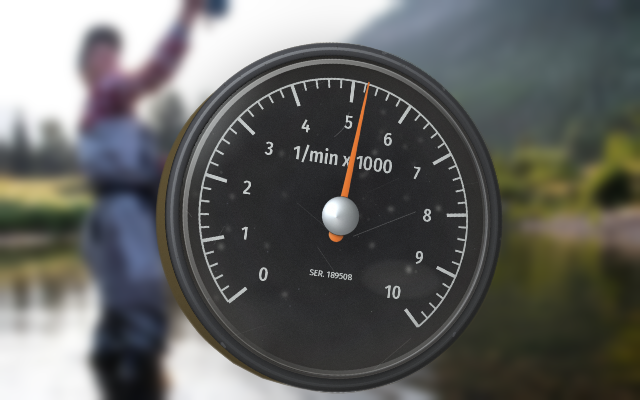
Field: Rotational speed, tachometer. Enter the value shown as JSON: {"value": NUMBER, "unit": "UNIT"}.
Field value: {"value": 5200, "unit": "rpm"}
